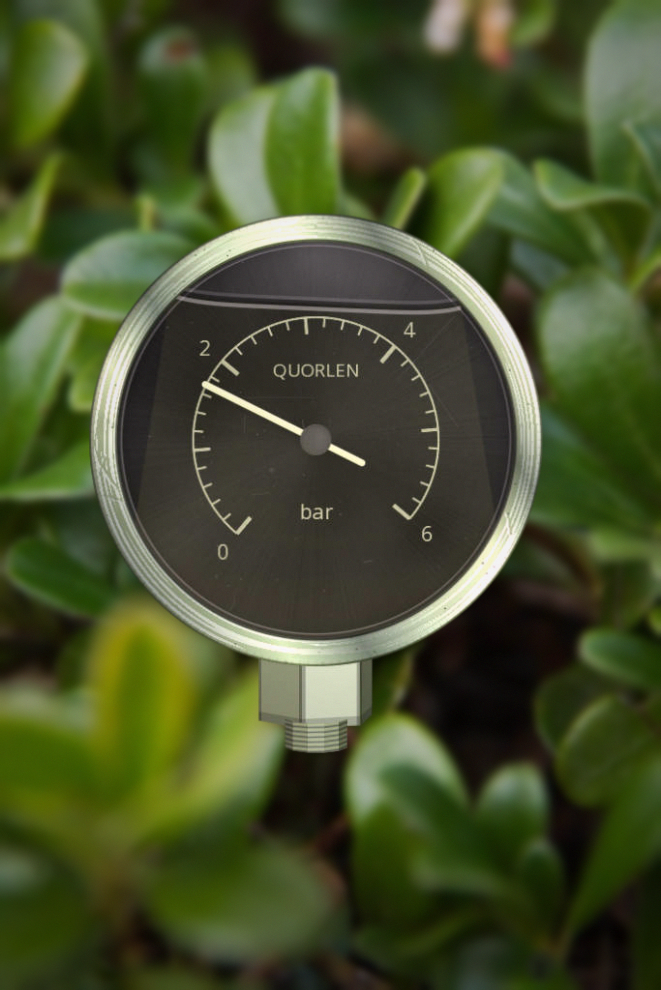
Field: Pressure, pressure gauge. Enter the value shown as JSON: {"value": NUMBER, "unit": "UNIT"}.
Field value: {"value": 1.7, "unit": "bar"}
